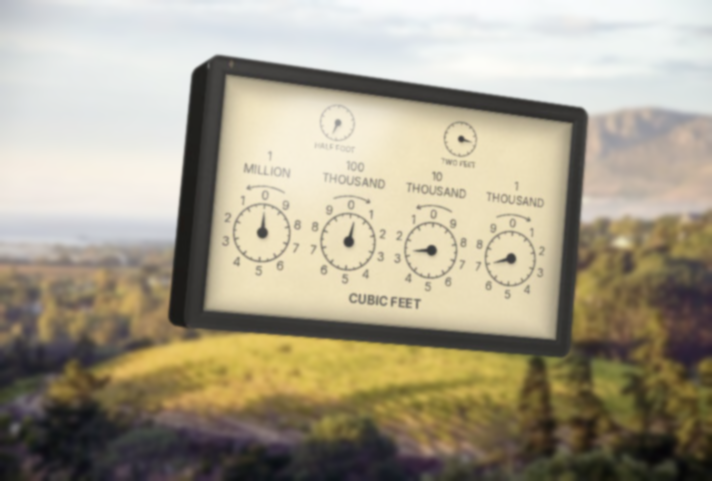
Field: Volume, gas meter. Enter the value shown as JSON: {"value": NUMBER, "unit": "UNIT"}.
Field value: {"value": 2700, "unit": "ft³"}
